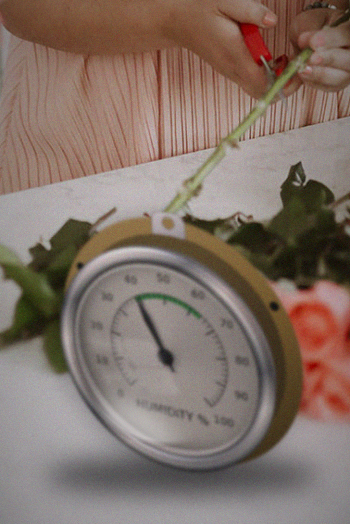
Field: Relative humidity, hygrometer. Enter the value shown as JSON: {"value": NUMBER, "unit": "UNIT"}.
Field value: {"value": 40, "unit": "%"}
